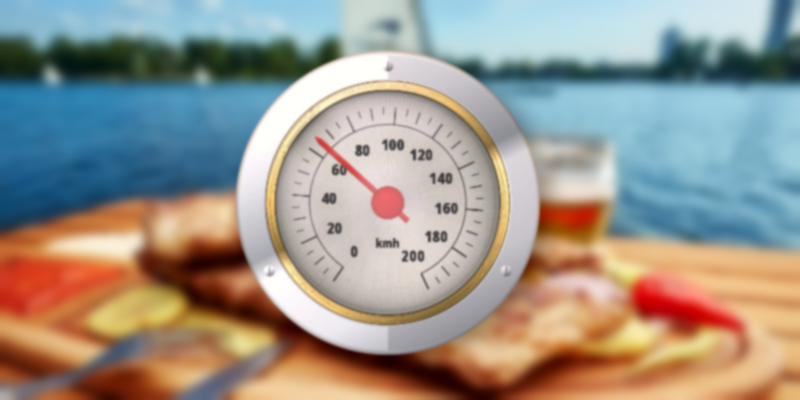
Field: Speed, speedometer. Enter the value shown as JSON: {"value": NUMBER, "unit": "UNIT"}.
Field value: {"value": 65, "unit": "km/h"}
